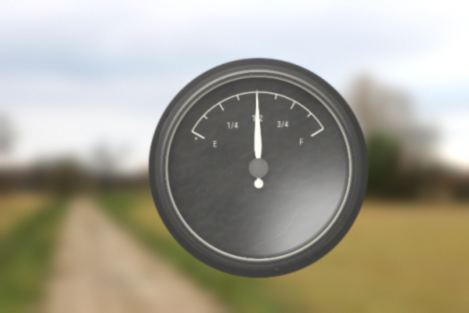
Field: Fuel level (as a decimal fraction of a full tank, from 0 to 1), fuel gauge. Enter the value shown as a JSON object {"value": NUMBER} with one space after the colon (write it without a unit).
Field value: {"value": 0.5}
